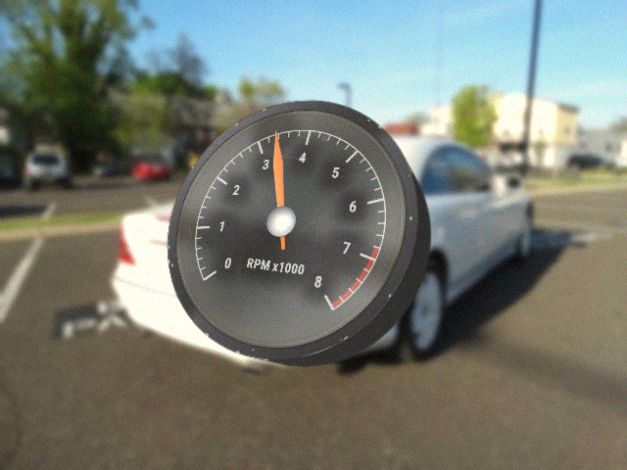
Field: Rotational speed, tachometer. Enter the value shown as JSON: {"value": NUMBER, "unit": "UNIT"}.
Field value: {"value": 3400, "unit": "rpm"}
